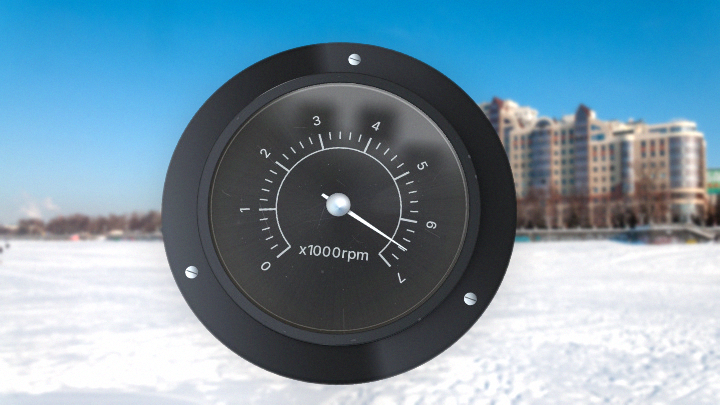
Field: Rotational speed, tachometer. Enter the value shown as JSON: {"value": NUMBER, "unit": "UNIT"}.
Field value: {"value": 6600, "unit": "rpm"}
